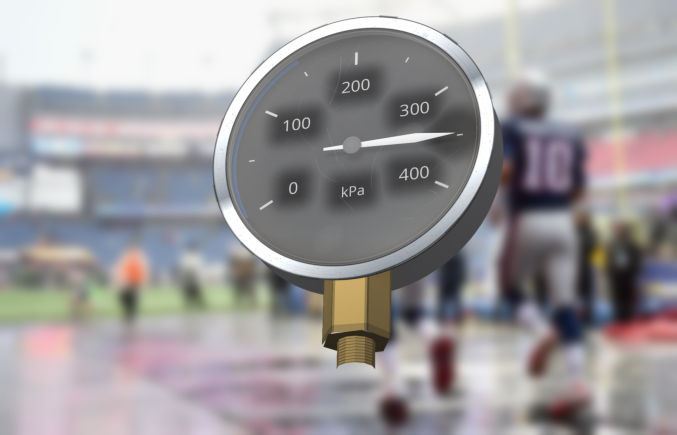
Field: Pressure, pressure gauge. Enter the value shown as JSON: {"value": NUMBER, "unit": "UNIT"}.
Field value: {"value": 350, "unit": "kPa"}
